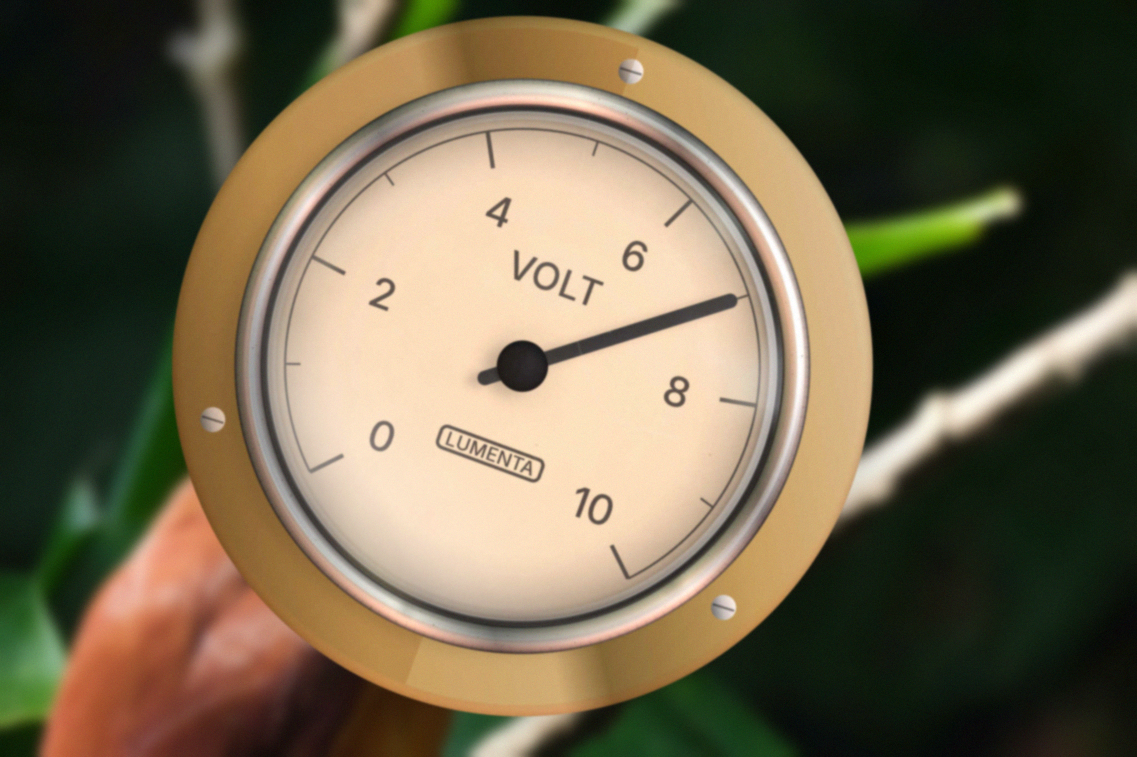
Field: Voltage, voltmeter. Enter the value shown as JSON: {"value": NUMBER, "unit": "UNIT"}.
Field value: {"value": 7, "unit": "V"}
